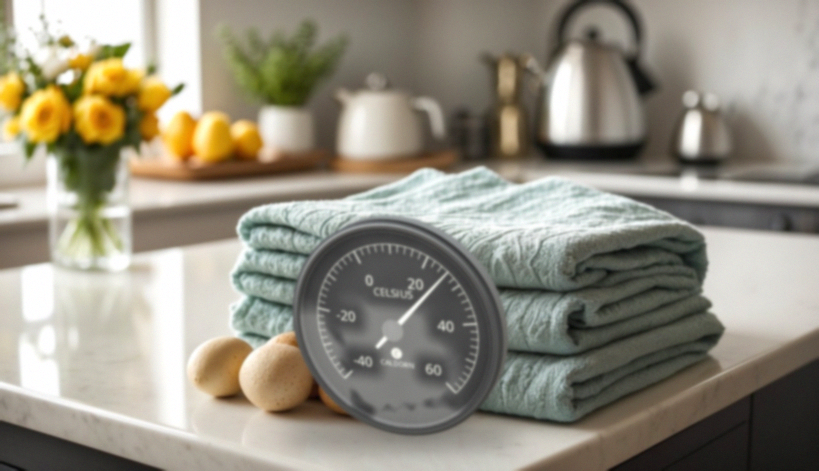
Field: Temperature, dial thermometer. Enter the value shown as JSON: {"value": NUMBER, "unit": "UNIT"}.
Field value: {"value": 26, "unit": "°C"}
